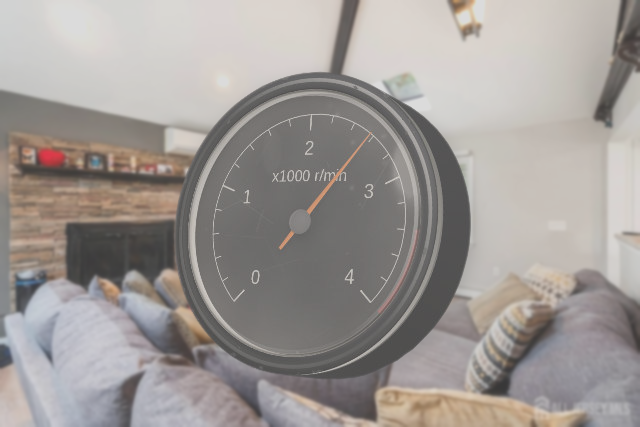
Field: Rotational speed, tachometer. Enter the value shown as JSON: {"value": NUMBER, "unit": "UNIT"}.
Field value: {"value": 2600, "unit": "rpm"}
